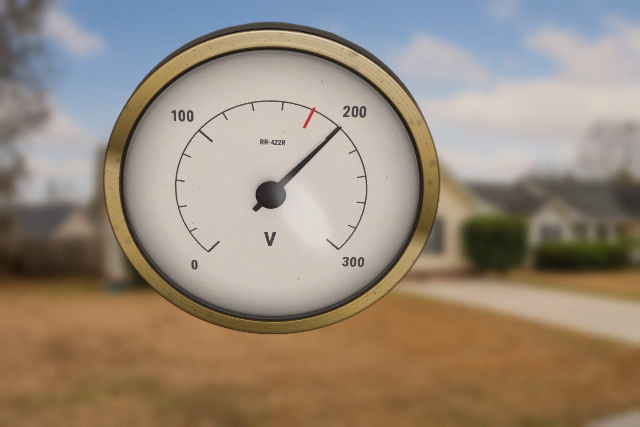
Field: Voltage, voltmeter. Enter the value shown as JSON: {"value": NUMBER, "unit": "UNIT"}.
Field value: {"value": 200, "unit": "V"}
